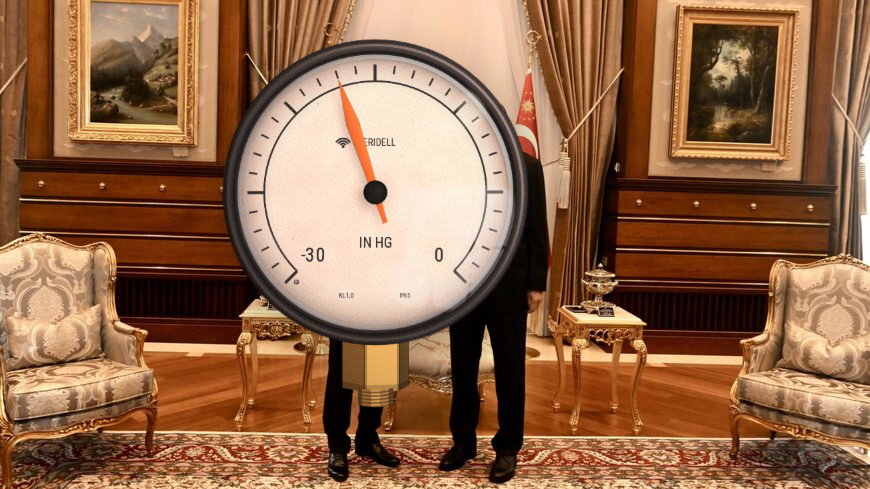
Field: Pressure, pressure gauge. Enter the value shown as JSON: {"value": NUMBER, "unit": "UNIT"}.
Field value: {"value": -17, "unit": "inHg"}
